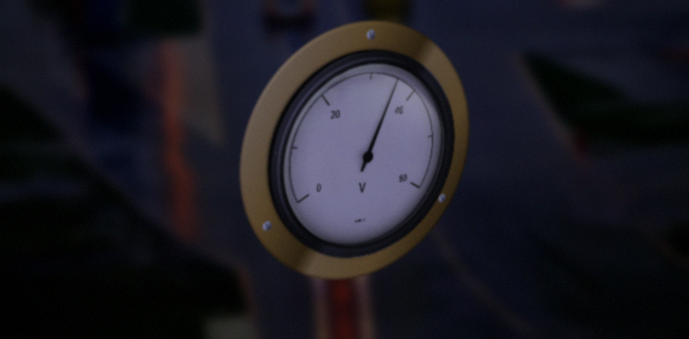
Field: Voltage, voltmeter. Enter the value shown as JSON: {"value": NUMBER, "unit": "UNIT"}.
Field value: {"value": 35, "unit": "V"}
